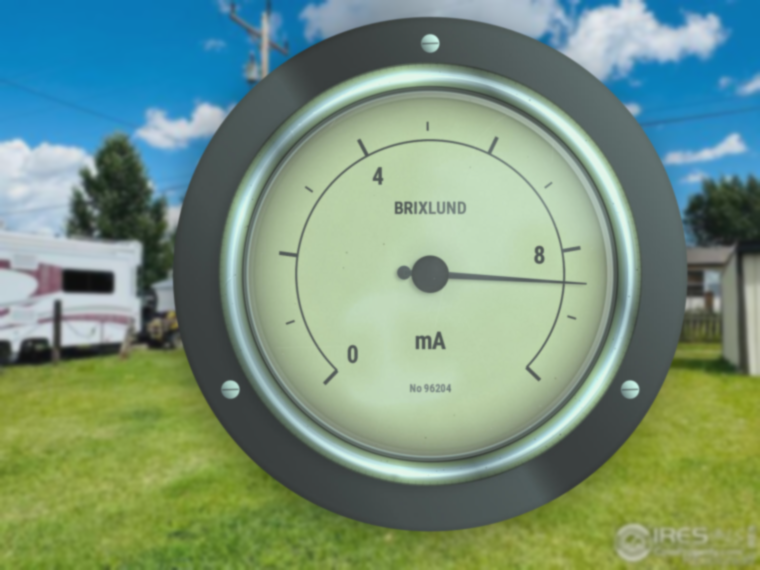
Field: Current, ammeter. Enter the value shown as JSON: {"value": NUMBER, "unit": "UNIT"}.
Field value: {"value": 8.5, "unit": "mA"}
